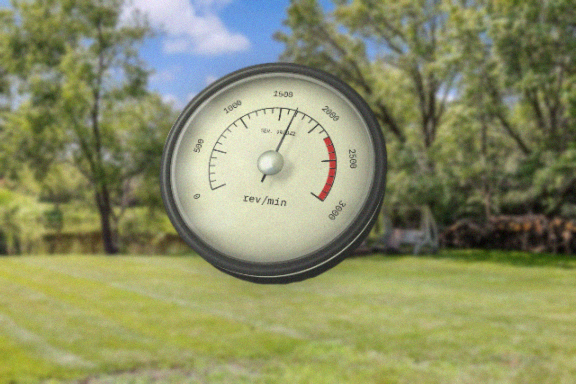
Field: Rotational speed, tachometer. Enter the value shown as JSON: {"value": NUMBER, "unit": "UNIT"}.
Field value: {"value": 1700, "unit": "rpm"}
